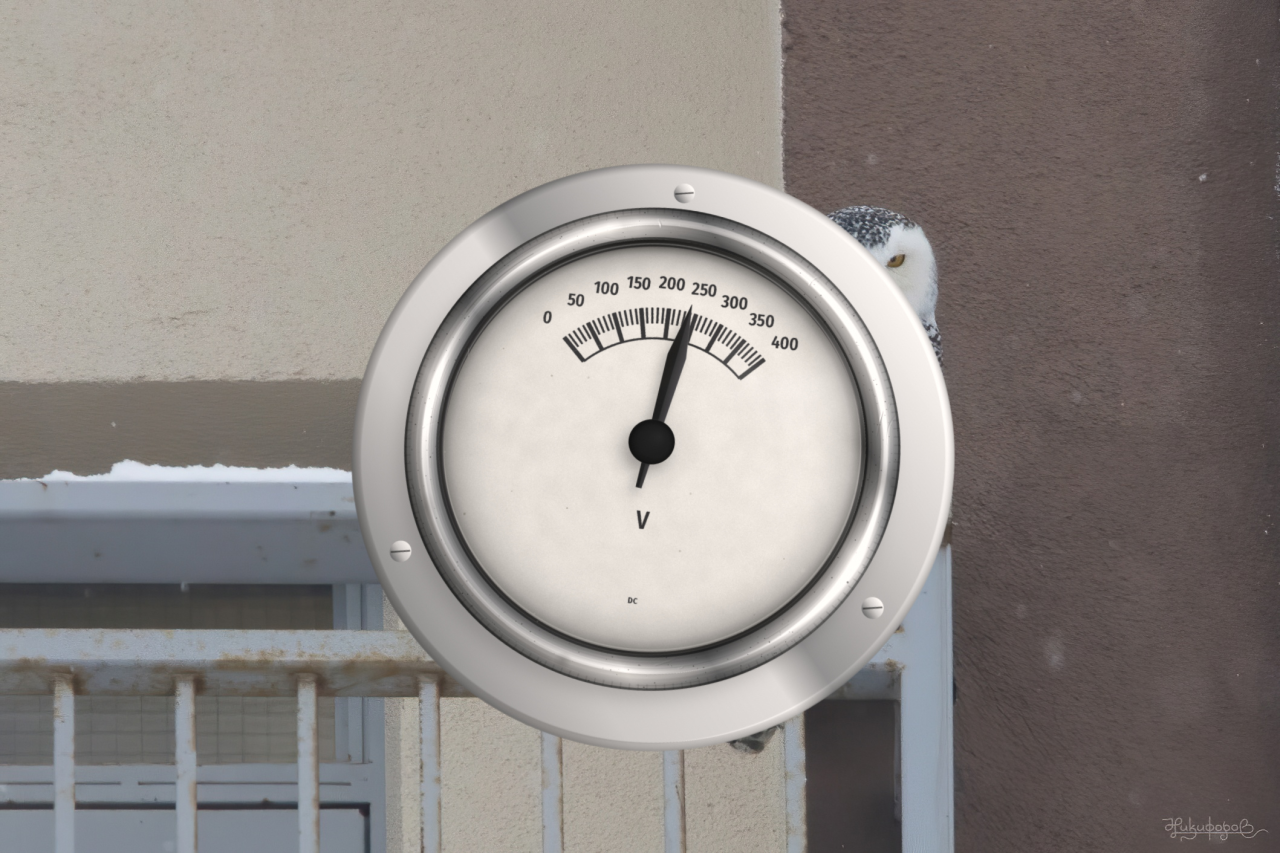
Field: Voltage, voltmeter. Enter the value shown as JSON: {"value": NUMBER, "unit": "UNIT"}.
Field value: {"value": 240, "unit": "V"}
